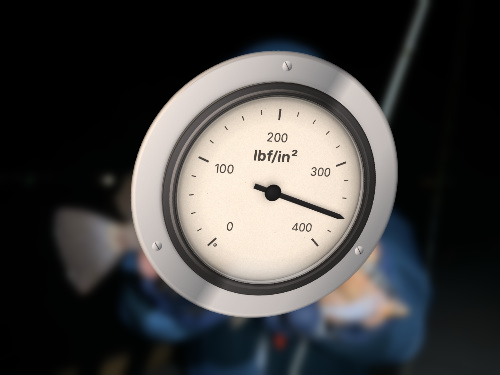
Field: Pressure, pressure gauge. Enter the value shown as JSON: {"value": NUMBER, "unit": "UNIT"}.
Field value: {"value": 360, "unit": "psi"}
